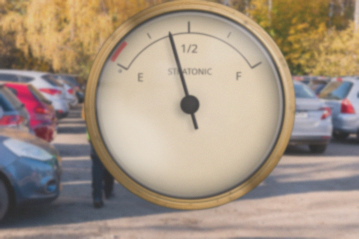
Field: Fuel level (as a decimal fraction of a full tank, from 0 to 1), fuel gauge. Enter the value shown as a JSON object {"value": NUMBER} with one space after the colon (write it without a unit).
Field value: {"value": 0.375}
